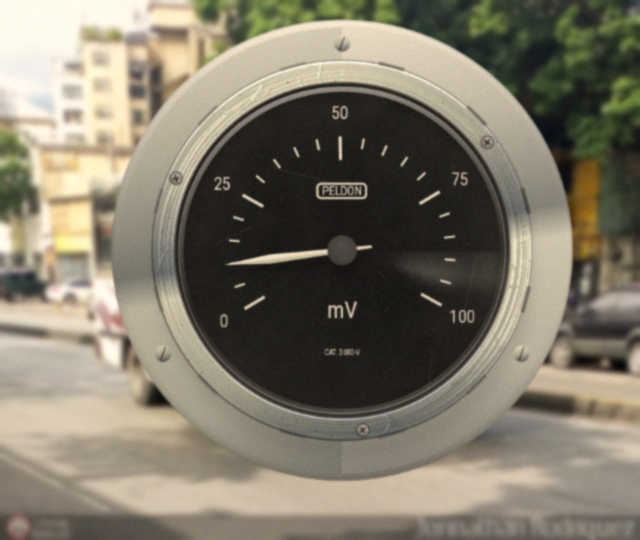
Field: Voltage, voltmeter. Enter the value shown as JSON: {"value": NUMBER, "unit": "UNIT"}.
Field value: {"value": 10, "unit": "mV"}
